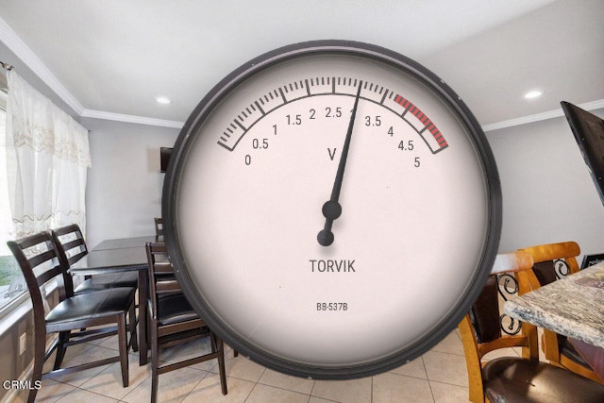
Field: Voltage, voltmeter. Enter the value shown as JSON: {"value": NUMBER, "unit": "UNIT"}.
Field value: {"value": 3, "unit": "V"}
